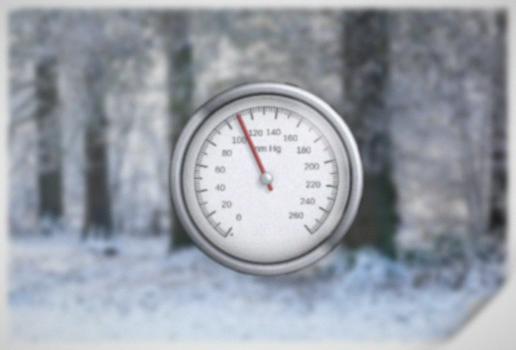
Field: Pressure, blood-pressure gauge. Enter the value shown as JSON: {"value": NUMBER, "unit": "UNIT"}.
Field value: {"value": 110, "unit": "mmHg"}
